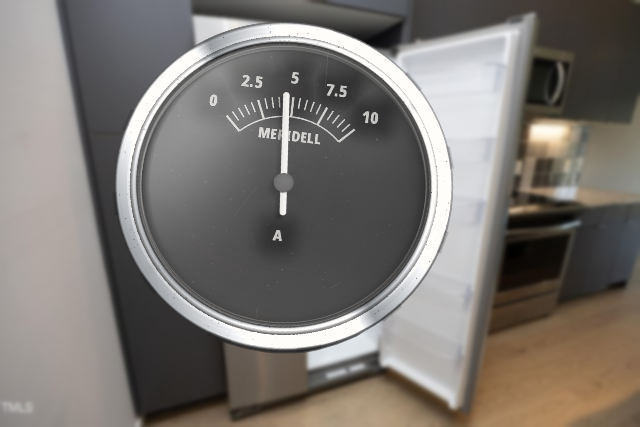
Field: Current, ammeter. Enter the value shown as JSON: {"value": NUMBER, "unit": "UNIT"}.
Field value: {"value": 4.5, "unit": "A"}
